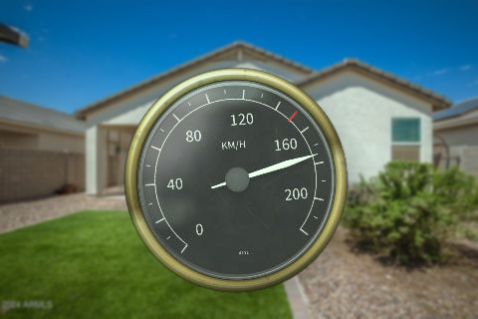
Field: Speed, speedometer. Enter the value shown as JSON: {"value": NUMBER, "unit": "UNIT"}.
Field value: {"value": 175, "unit": "km/h"}
